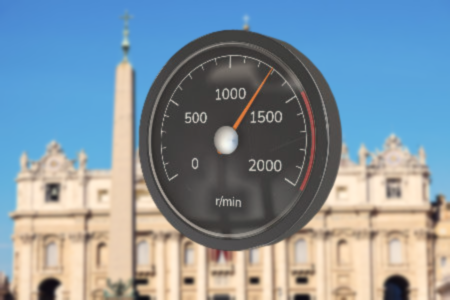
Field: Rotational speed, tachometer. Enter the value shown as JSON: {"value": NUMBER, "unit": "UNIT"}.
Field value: {"value": 1300, "unit": "rpm"}
